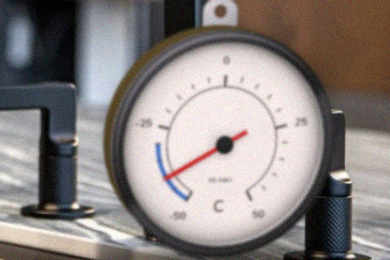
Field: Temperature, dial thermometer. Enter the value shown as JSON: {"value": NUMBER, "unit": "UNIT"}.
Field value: {"value": -40, "unit": "°C"}
